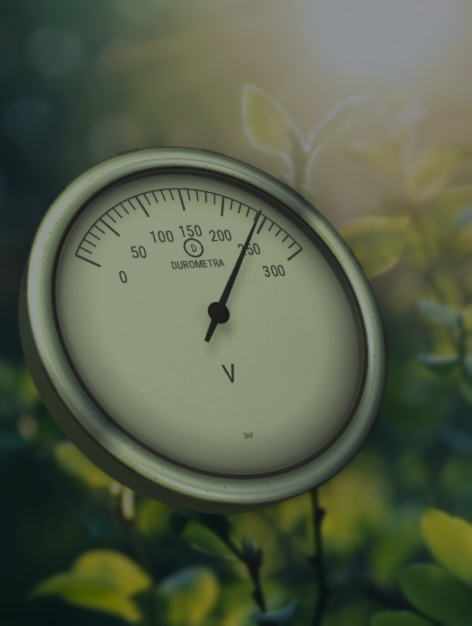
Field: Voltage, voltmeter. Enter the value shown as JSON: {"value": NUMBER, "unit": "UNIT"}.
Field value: {"value": 240, "unit": "V"}
